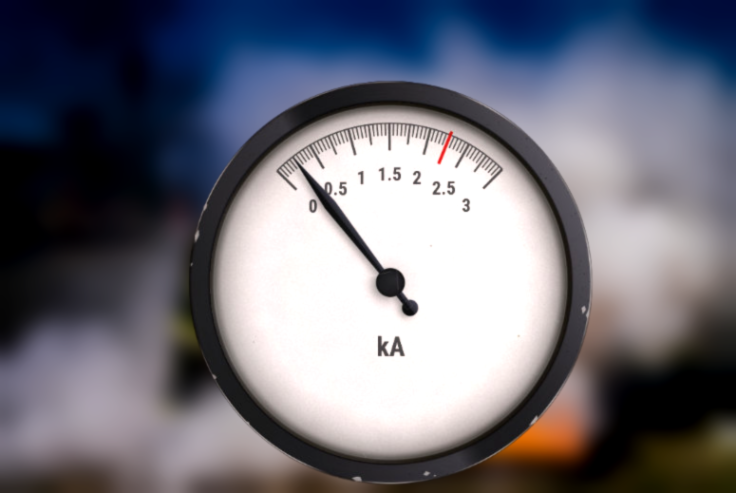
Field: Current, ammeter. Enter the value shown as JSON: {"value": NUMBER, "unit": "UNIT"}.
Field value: {"value": 0.25, "unit": "kA"}
